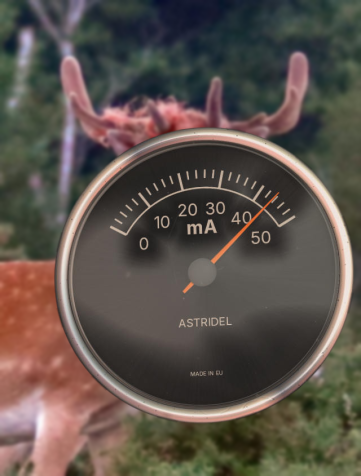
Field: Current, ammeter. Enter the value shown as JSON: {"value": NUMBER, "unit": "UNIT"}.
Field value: {"value": 44, "unit": "mA"}
